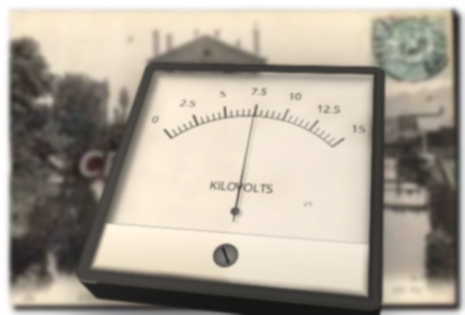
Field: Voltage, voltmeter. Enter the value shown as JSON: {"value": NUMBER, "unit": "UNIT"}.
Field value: {"value": 7.5, "unit": "kV"}
